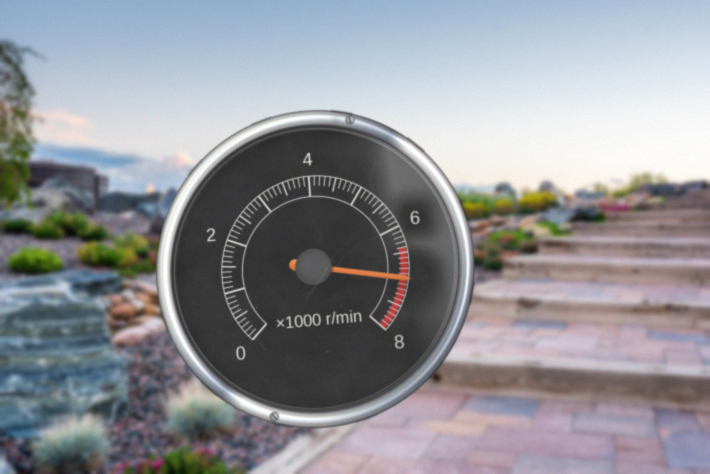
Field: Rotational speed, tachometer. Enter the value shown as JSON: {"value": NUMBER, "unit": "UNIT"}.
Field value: {"value": 7000, "unit": "rpm"}
